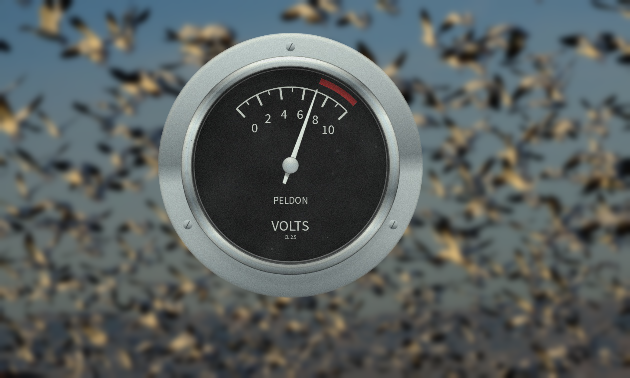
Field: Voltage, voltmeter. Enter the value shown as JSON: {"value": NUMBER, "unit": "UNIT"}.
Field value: {"value": 7, "unit": "V"}
